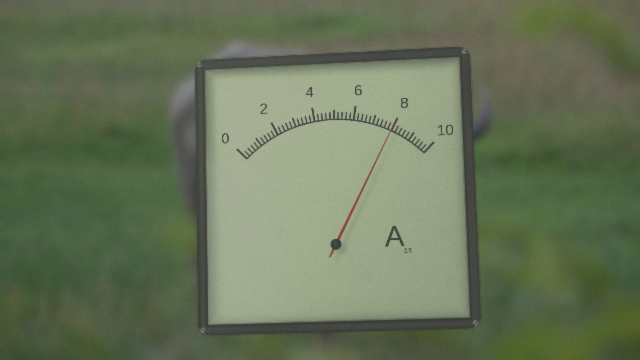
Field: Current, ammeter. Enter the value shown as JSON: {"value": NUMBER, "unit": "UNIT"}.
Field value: {"value": 8, "unit": "A"}
